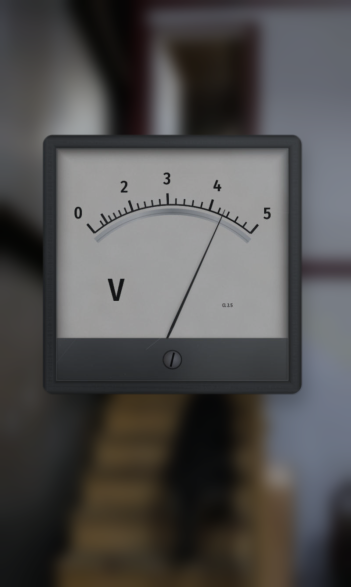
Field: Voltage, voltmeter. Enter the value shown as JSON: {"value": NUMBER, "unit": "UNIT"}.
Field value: {"value": 4.3, "unit": "V"}
